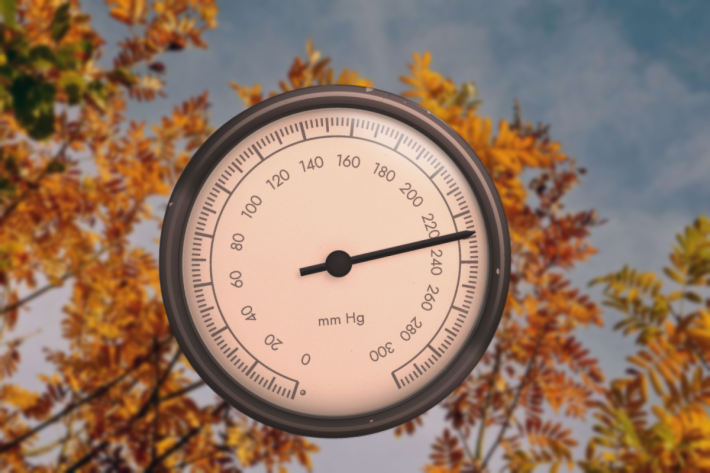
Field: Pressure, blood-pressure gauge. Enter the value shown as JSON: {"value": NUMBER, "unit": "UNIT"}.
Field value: {"value": 228, "unit": "mmHg"}
